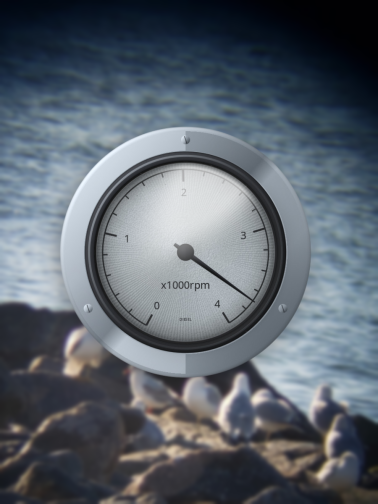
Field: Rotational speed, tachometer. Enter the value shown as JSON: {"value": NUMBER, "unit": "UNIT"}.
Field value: {"value": 3700, "unit": "rpm"}
